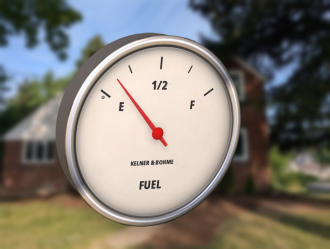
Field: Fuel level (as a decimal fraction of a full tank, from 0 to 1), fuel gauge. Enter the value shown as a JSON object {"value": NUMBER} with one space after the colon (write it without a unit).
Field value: {"value": 0.125}
